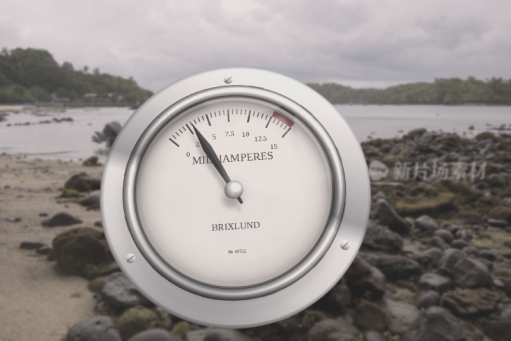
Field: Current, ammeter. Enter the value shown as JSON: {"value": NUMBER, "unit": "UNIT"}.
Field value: {"value": 3, "unit": "mA"}
